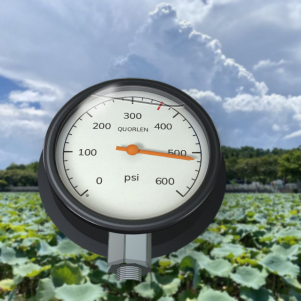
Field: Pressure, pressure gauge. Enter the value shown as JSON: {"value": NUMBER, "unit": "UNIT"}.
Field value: {"value": 520, "unit": "psi"}
